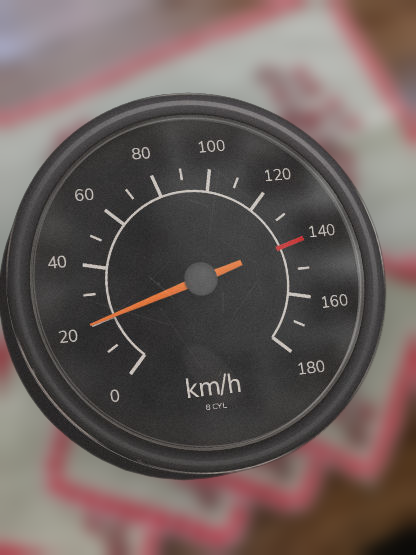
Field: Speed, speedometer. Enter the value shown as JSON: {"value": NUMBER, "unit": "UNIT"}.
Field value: {"value": 20, "unit": "km/h"}
